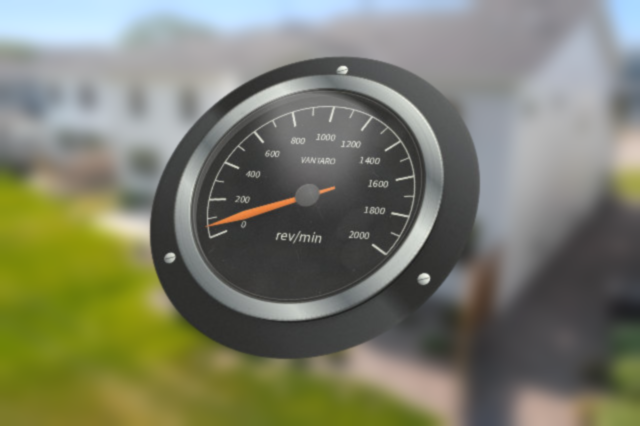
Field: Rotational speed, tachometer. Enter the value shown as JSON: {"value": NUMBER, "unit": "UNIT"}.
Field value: {"value": 50, "unit": "rpm"}
